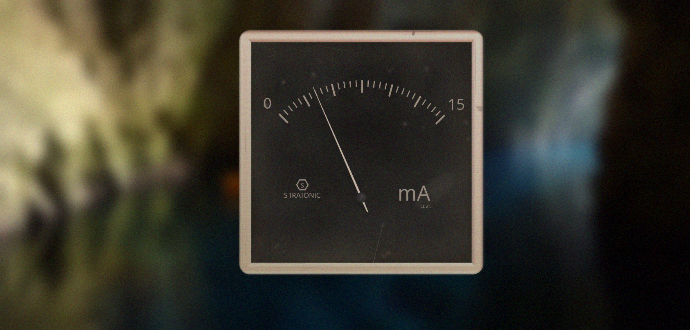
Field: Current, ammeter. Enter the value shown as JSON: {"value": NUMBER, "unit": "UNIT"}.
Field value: {"value": 3.5, "unit": "mA"}
